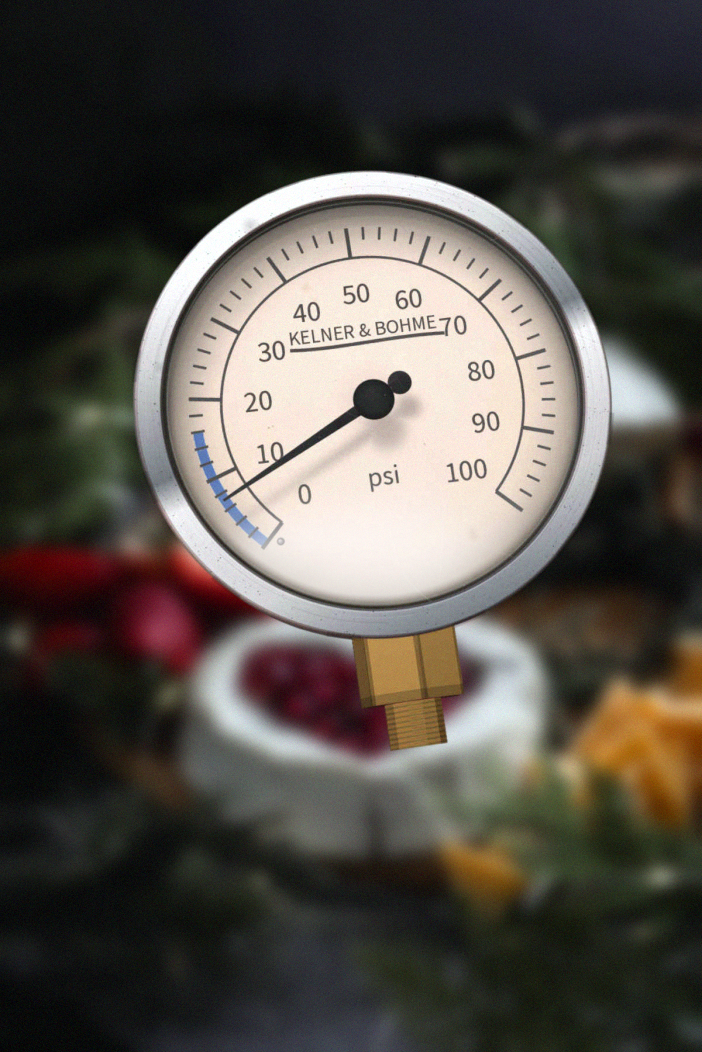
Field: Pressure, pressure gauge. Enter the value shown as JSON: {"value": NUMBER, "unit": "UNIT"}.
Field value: {"value": 7, "unit": "psi"}
